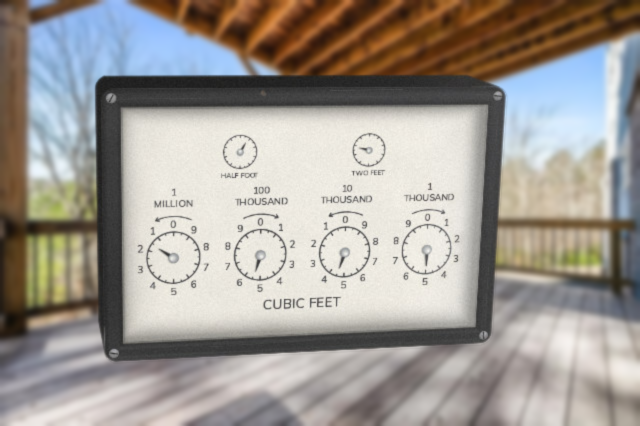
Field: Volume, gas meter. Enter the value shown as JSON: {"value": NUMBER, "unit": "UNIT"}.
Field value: {"value": 154500, "unit": "ft³"}
